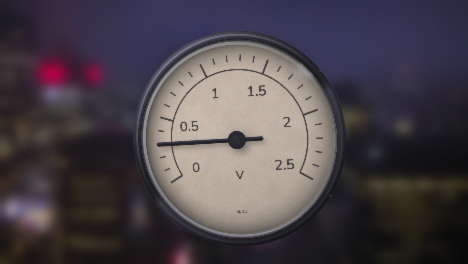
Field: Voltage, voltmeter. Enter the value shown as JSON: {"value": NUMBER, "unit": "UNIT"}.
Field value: {"value": 0.3, "unit": "V"}
